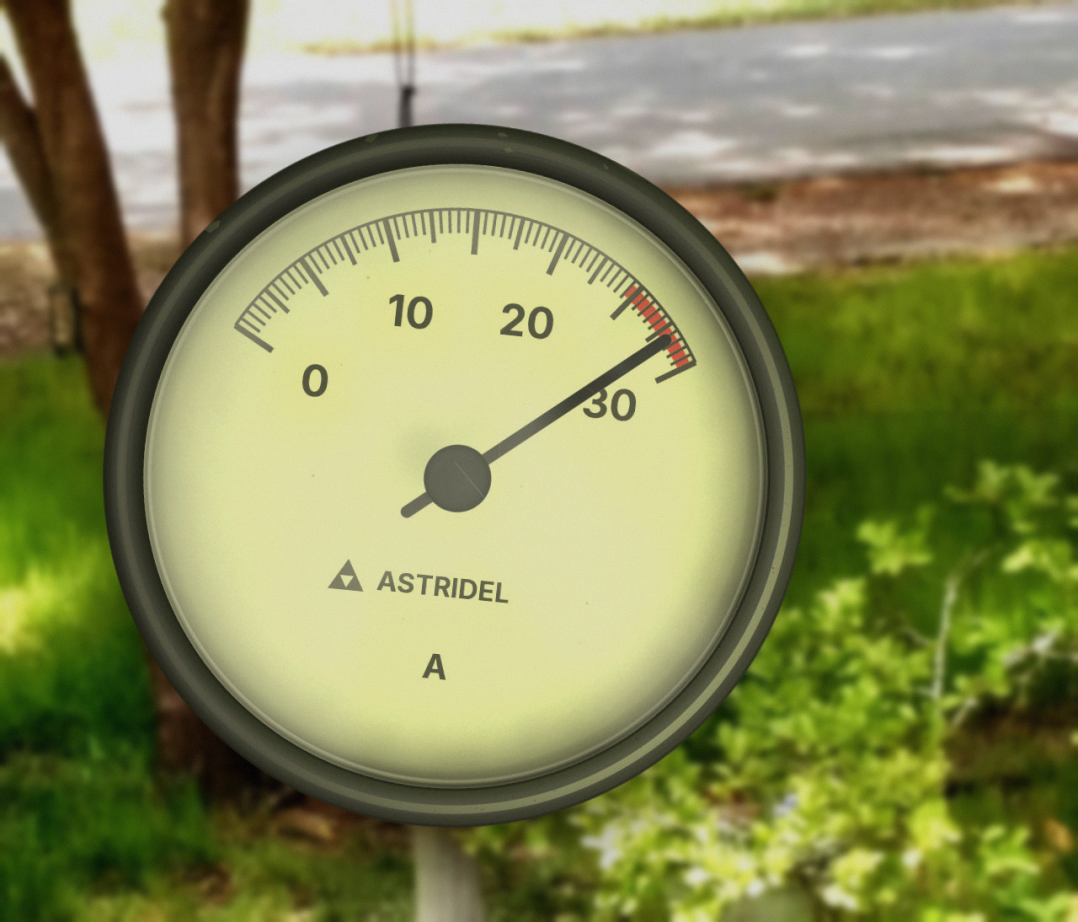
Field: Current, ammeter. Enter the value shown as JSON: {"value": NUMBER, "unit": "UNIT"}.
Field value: {"value": 28, "unit": "A"}
